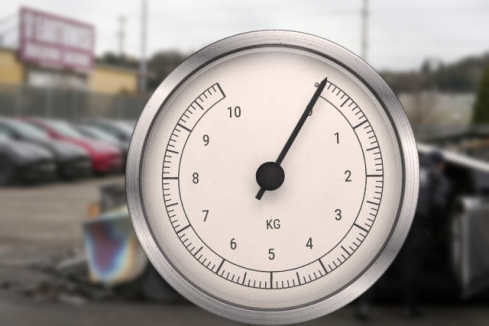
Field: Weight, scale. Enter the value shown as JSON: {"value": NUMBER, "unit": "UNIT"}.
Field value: {"value": 0, "unit": "kg"}
